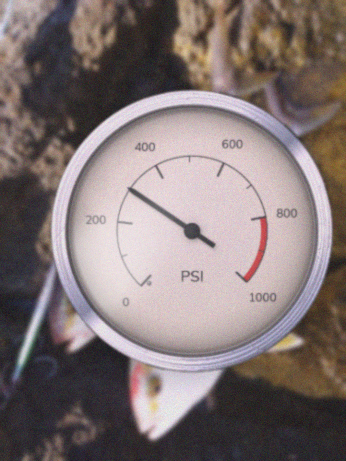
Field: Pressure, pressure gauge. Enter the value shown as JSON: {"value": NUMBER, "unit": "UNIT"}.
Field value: {"value": 300, "unit": "psi"}
